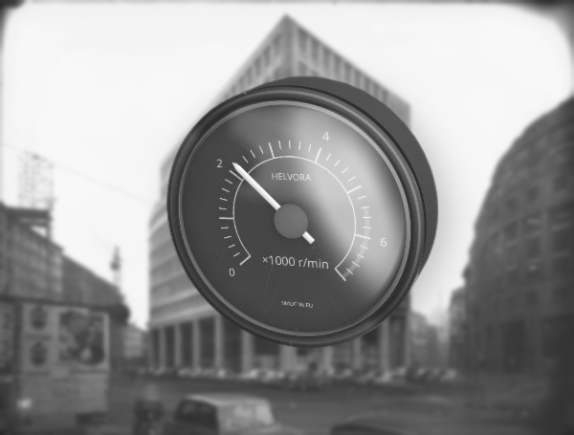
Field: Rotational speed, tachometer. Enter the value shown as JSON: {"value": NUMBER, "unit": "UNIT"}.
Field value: {"value": 2200, "unit": "rpm"}
